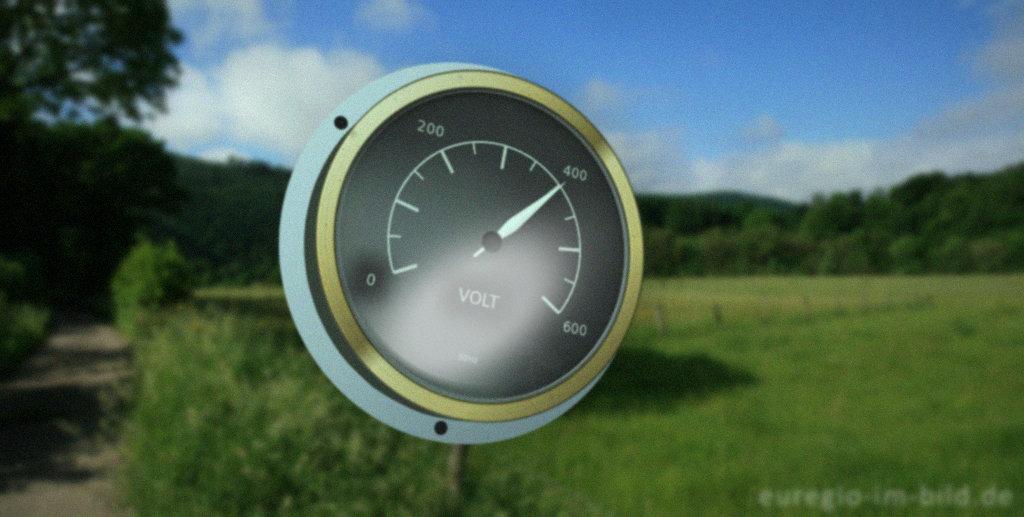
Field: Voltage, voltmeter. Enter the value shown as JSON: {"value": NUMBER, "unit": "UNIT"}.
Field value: {"value": 400, "unit": "V"}
